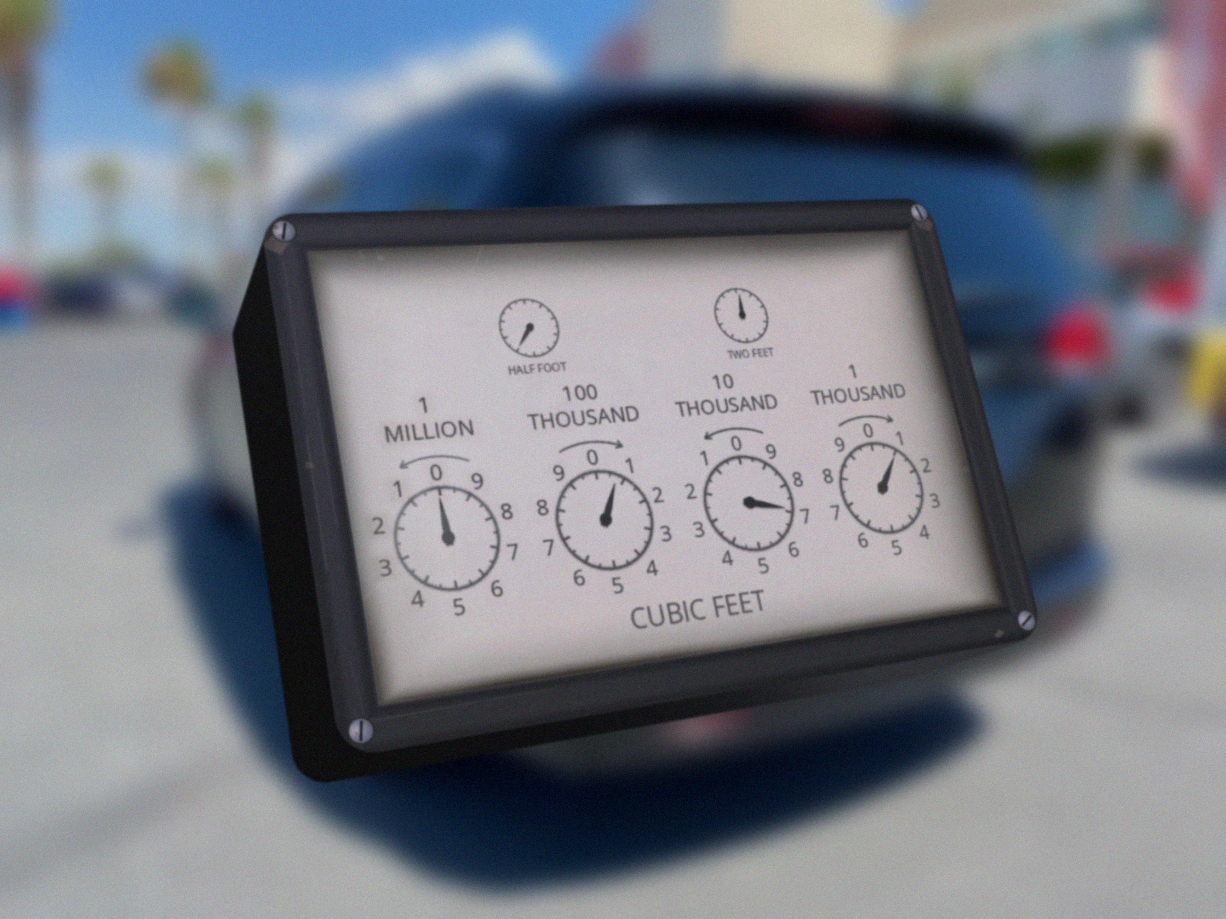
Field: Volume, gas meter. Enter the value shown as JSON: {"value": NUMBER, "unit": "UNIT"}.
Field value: {"value": 7100, "unit": "ft³"}
